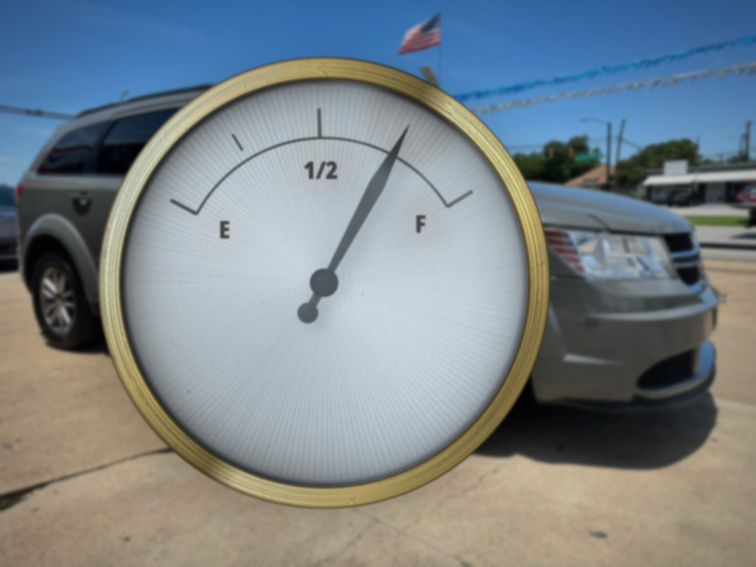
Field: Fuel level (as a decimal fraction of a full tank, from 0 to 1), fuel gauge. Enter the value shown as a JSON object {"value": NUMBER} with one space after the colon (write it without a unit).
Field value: {"value": 0.75}
